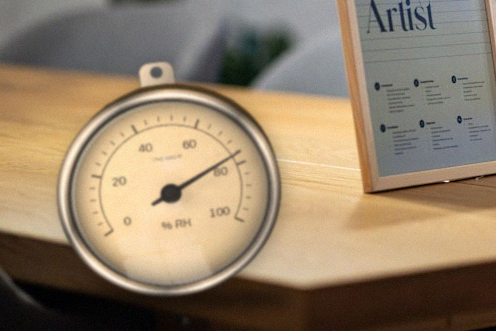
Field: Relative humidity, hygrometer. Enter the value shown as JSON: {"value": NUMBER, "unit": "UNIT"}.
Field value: {"value": 76, "unit": "%"}
